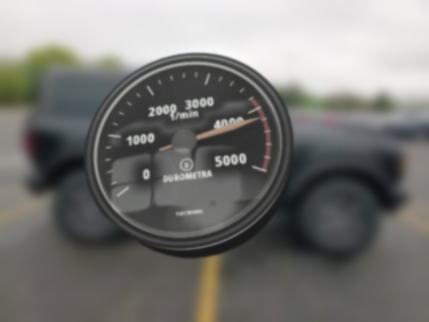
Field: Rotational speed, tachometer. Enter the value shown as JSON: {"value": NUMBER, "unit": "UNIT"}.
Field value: {"value": 4200, "unit": "rpm"}
